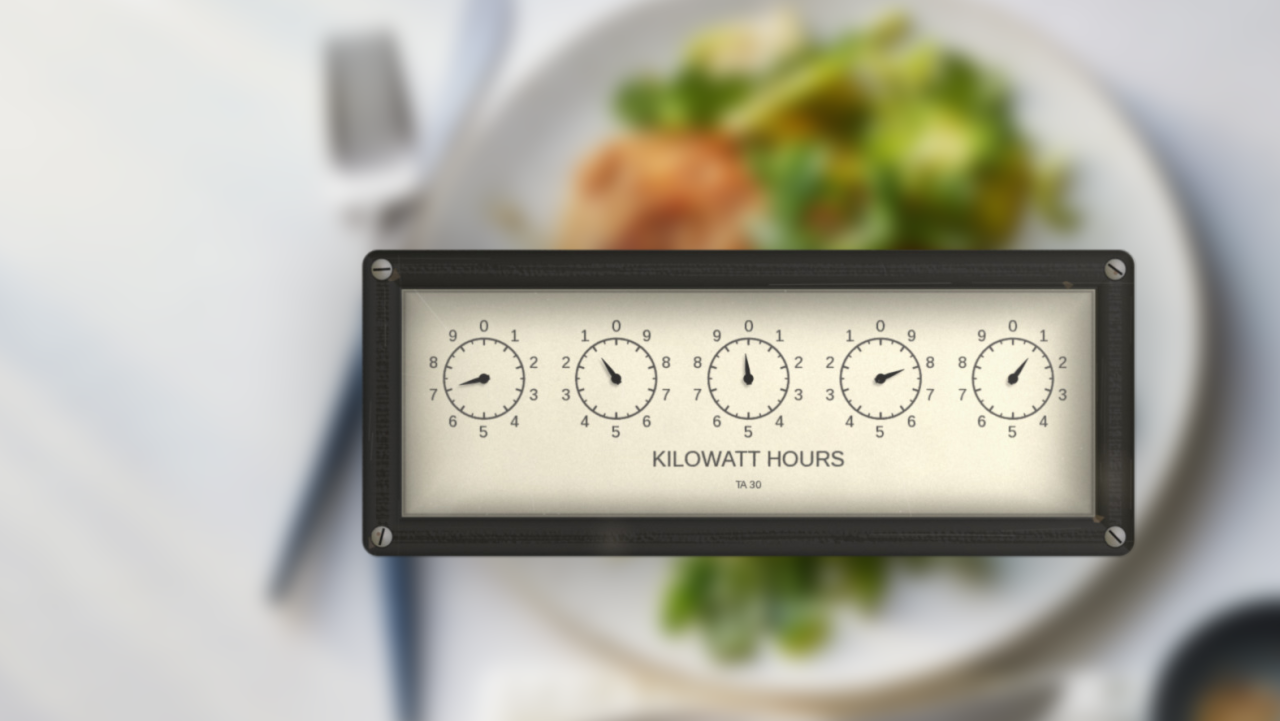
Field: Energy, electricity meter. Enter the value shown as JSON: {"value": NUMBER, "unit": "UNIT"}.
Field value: {"value": 70981, "unit": "kWh"}
